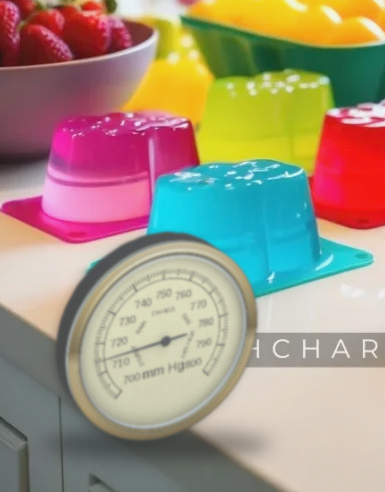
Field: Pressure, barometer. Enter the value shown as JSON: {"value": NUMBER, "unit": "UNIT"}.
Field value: {"value": 715, "unit": "mmHg"}
